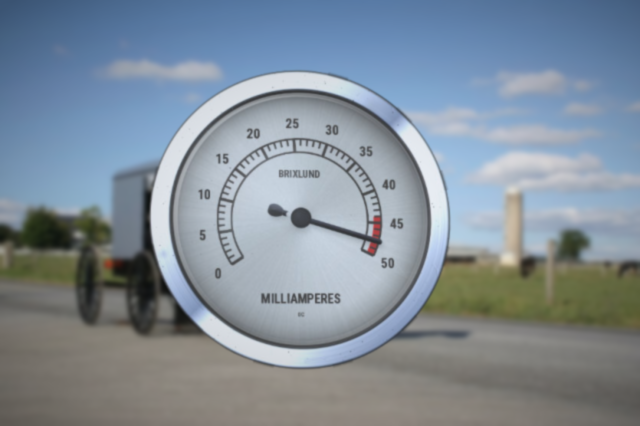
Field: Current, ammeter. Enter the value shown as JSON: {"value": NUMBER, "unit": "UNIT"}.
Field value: {"value": 48, "unit": "mA"}
